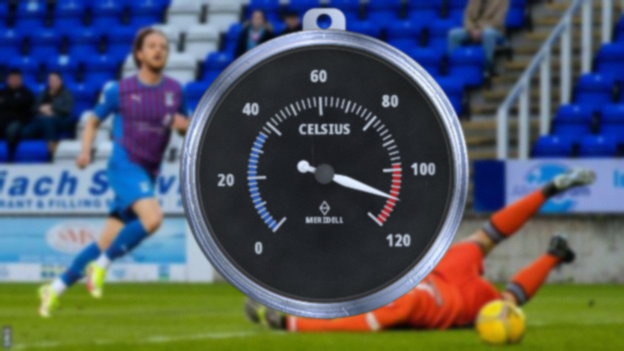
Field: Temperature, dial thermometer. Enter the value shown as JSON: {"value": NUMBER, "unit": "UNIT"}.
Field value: {"value": 110, "unit": "°C"}
